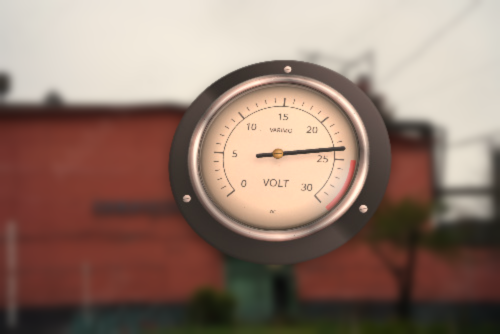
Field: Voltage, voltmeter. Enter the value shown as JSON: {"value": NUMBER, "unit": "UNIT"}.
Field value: {"value": 24, "unit": "V"}
